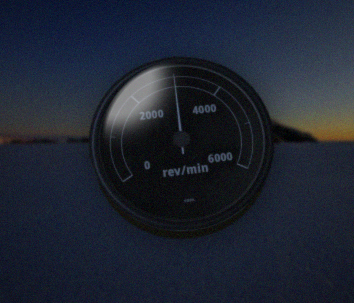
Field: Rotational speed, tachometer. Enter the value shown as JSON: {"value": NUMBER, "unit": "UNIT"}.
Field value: {"value": 3000, "unit": "rpm"}
